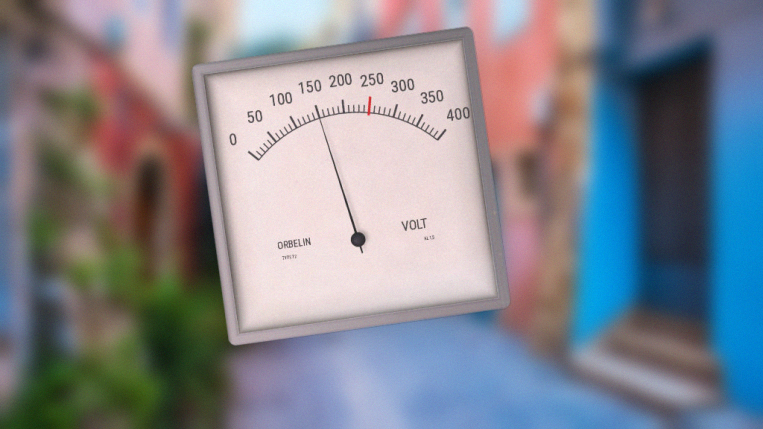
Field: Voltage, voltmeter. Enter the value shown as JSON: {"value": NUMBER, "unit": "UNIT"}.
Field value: {"value": 150, "unit": "V"}
